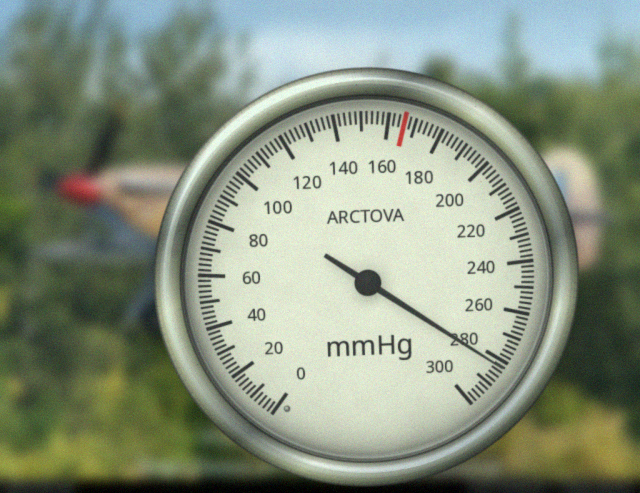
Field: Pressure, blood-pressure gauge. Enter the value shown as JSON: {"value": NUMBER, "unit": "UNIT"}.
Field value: {"value": 282, "unit": "mmHg"}
